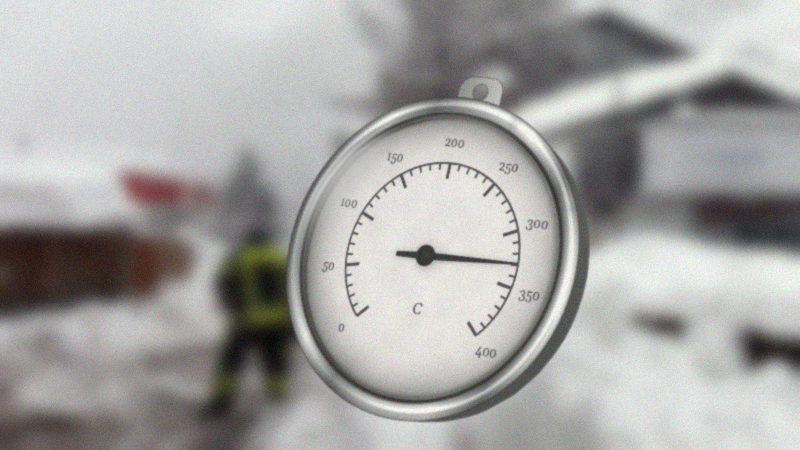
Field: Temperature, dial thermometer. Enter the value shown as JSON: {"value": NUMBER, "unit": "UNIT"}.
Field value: {"value": 330, "unit": "°C"}
